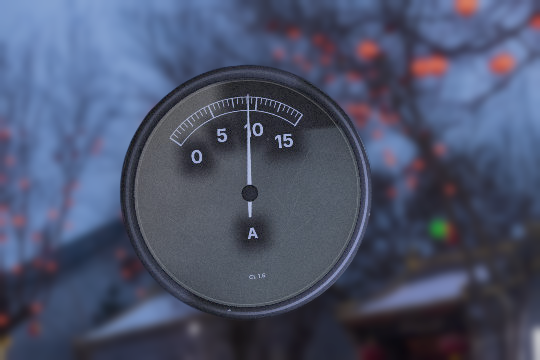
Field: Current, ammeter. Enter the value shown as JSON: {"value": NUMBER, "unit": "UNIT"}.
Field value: {"value": 9, "unit": "A"}
